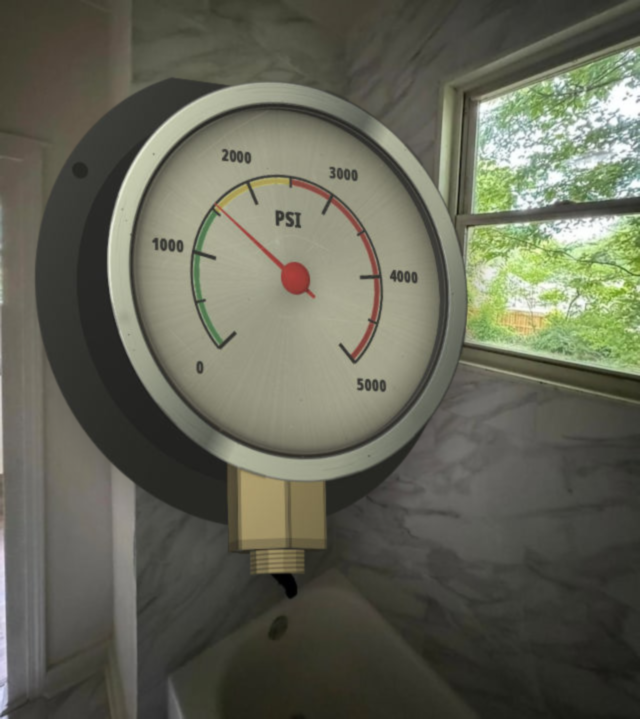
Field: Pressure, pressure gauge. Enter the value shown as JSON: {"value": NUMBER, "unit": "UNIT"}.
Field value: {"value": 1500, "unit": "psi"}
